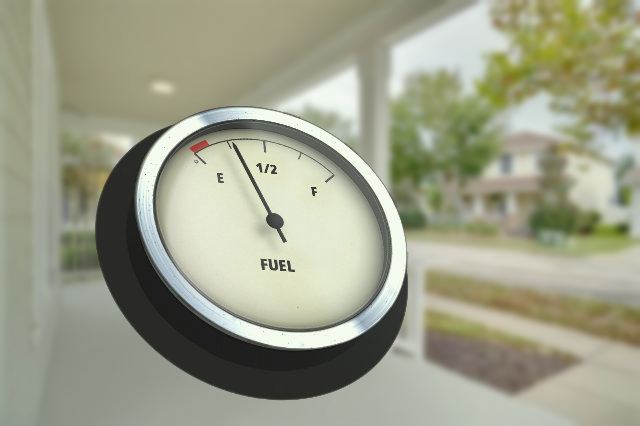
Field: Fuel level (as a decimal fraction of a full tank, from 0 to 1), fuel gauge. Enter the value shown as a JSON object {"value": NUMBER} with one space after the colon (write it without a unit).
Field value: {"value": 0.25}
